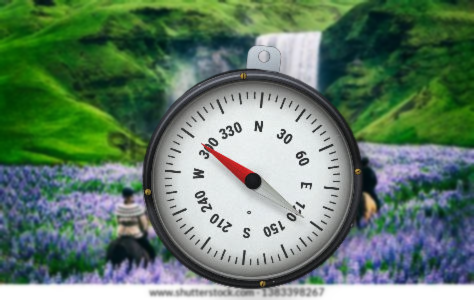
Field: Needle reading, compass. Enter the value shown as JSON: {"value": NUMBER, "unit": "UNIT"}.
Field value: {"value": 300, "unit": "°"}
